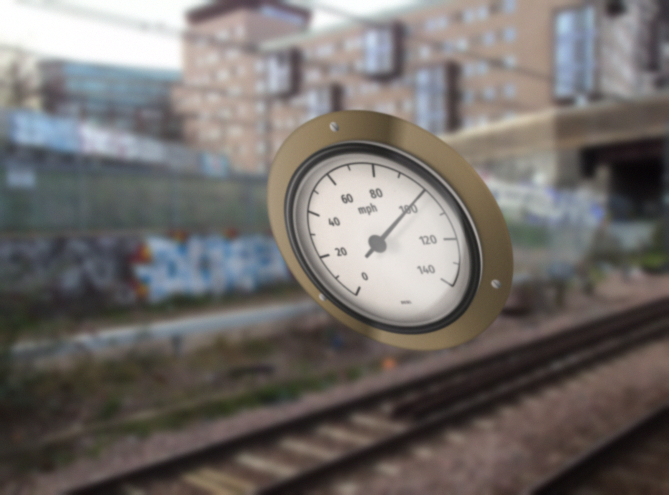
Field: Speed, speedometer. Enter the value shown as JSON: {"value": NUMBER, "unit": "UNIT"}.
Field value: {"value": 100, "unit": "mph"}
